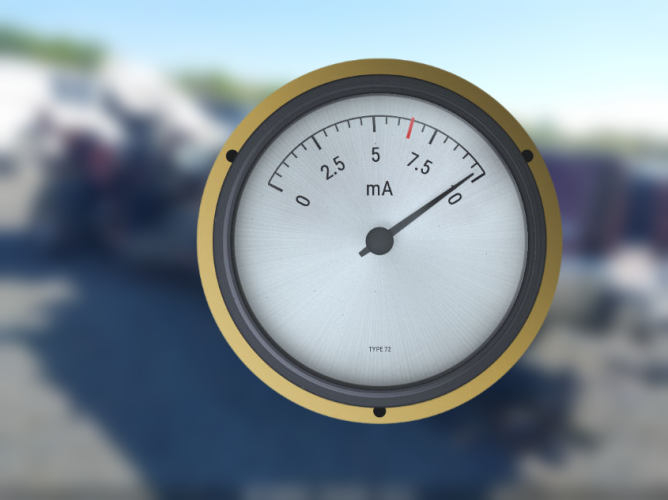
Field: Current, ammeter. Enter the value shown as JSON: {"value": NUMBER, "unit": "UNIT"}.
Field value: {"value": 9.75, "unit": "mA"}
